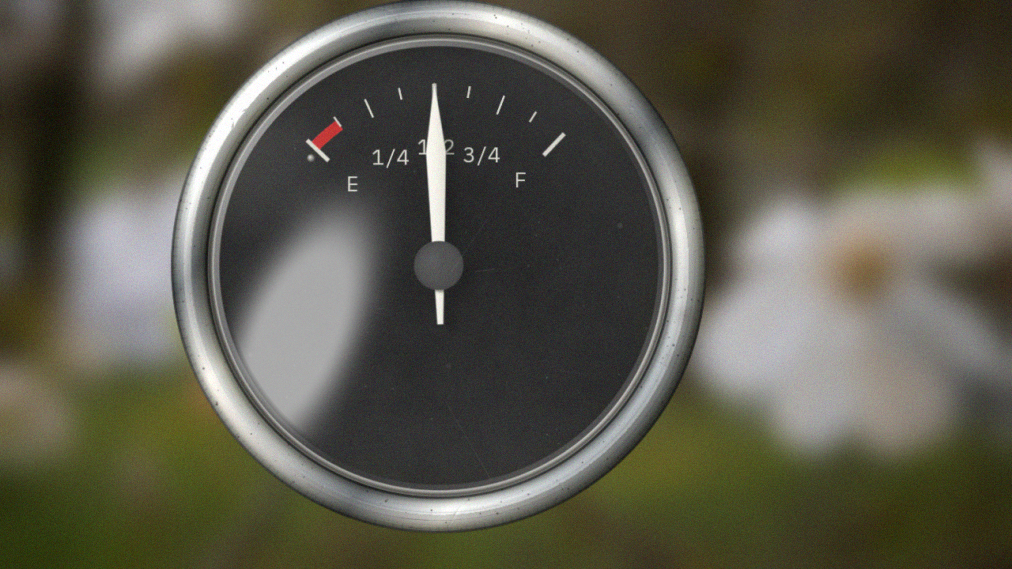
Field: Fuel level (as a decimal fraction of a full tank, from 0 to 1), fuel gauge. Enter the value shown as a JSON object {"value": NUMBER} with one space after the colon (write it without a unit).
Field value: {"value": 0.5}
